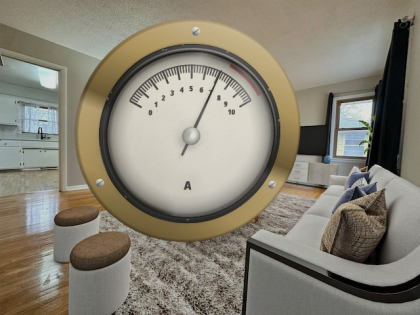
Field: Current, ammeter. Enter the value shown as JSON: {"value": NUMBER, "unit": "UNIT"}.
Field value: {"value": 7, "unit": "A"}
